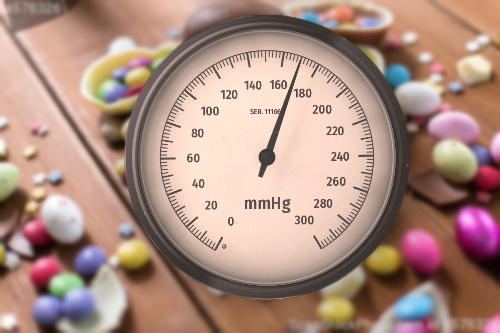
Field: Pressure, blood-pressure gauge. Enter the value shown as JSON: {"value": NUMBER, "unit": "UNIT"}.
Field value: {"value": 170, "unit": "mmHg"}
